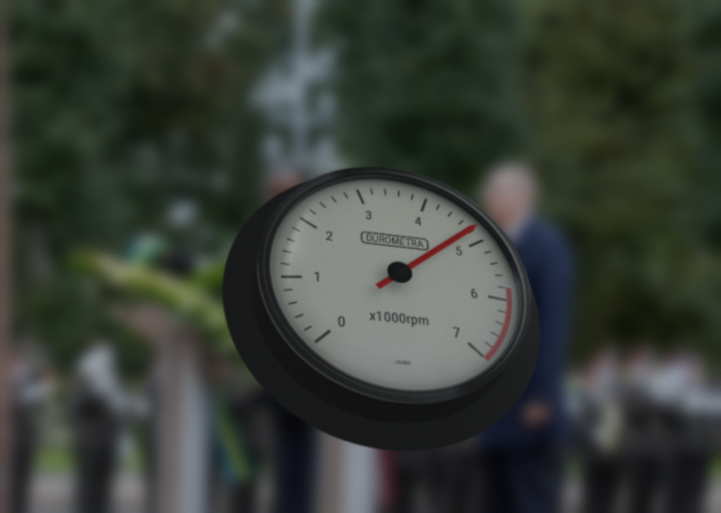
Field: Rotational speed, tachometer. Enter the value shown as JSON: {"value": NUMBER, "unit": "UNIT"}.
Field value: {"value": 4800, "unit": "rpm"}
